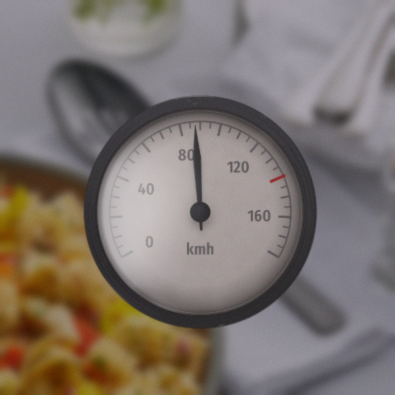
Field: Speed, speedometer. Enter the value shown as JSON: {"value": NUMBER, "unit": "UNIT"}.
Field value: {"value": 87.5, "unit": "km/h"}
